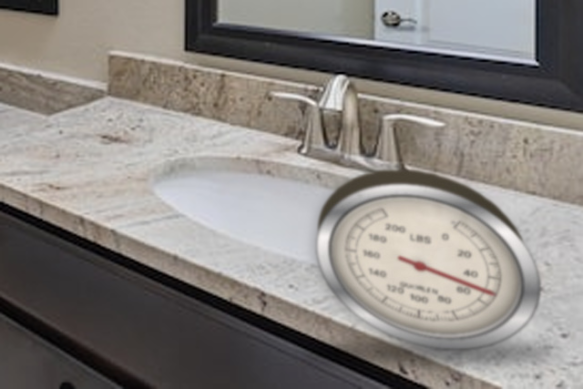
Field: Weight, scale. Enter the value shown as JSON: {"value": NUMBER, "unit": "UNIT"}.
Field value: {"value": 50, "unit": "lb"}
